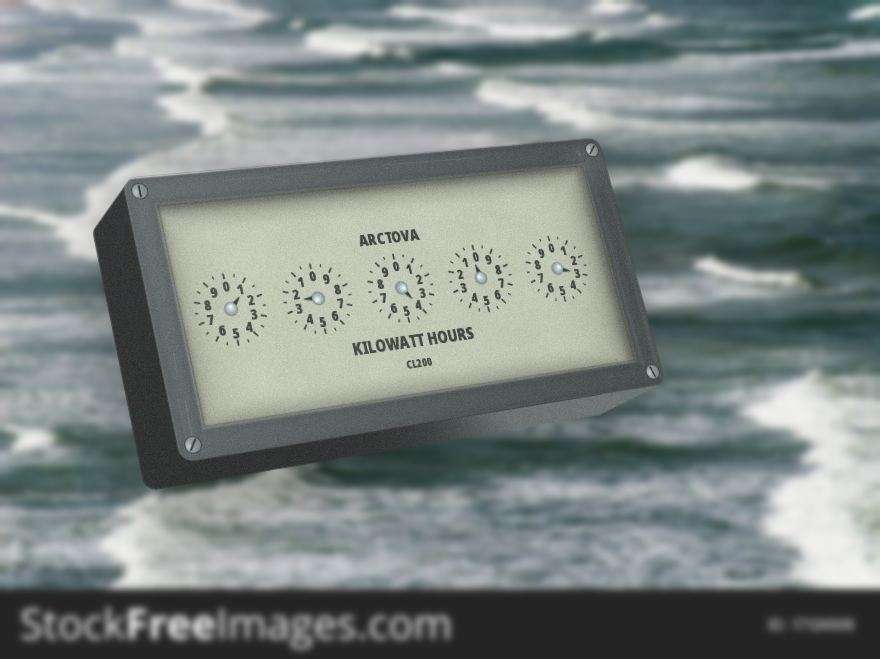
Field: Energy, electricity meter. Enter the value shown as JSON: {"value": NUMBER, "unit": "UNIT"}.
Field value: {"value": 12403, "unit": "kWh"}
